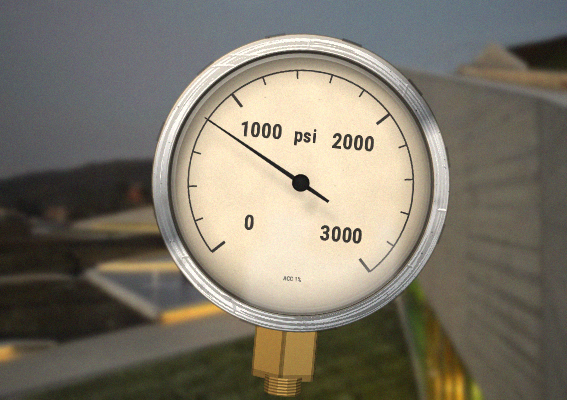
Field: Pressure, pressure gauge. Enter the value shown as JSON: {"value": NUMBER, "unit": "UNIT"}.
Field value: {"value": 800, "unit": "psi"}
